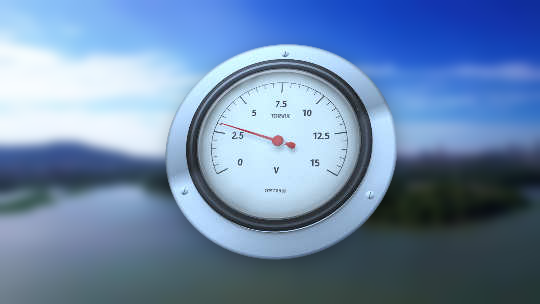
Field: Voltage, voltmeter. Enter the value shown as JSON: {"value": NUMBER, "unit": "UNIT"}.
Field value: {"value": 3, "unit": "V"}
